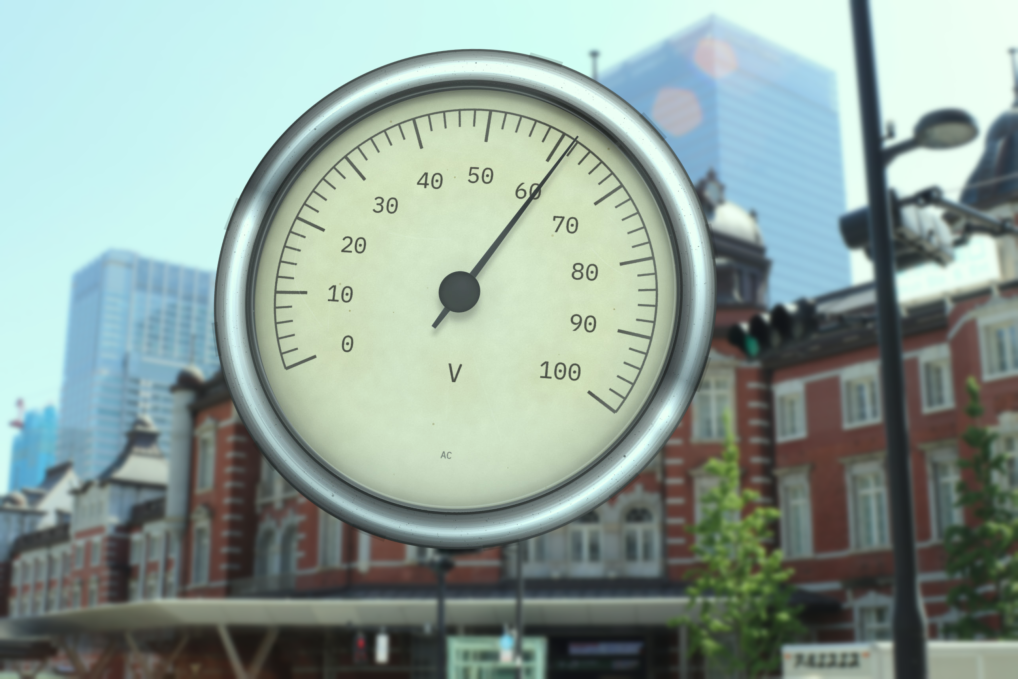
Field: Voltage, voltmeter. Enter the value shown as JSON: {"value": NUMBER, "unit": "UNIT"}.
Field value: {"value": 62, "unit": "V"}
